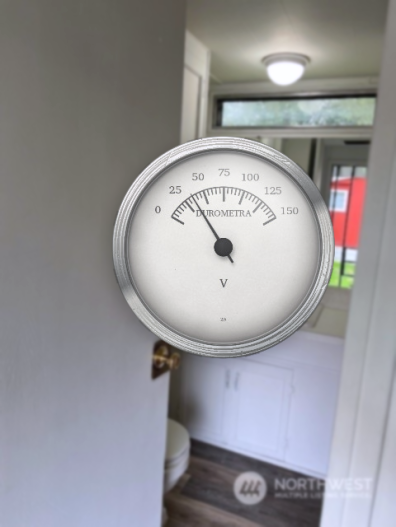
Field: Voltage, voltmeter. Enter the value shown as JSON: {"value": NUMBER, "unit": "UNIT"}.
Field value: {"value": 35, "unit": "V"}
